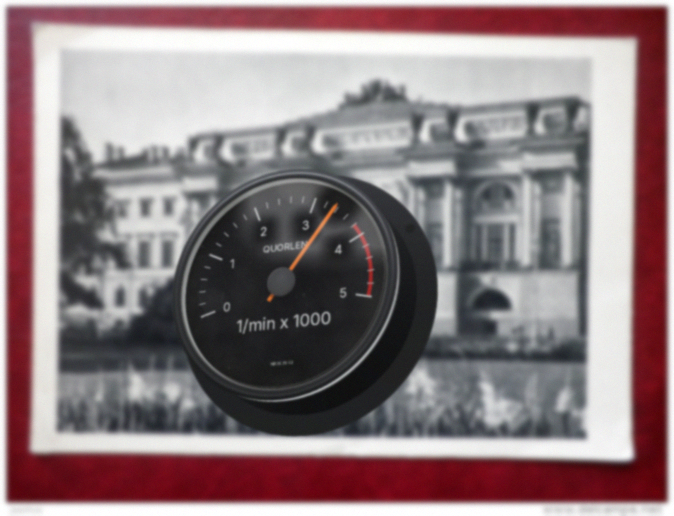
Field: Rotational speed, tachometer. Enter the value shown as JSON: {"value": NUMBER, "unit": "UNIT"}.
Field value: {"value": 3400, "unit": "rpm"}
